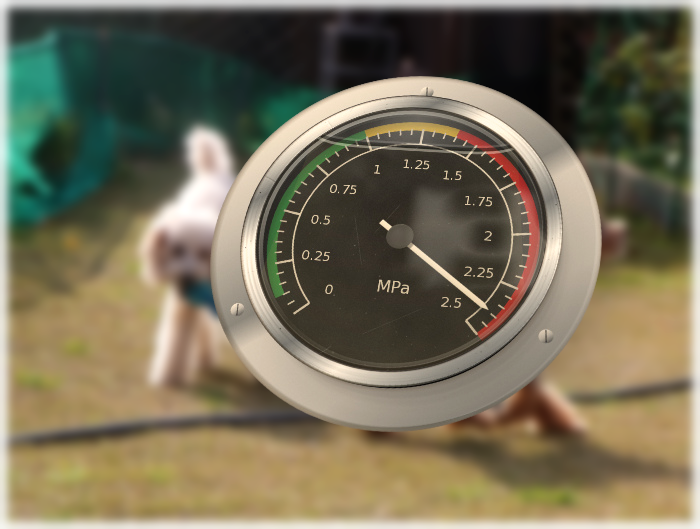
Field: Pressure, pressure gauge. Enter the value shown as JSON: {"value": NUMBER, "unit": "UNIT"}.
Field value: {"value": 2.4, "unit": "MPa"}
